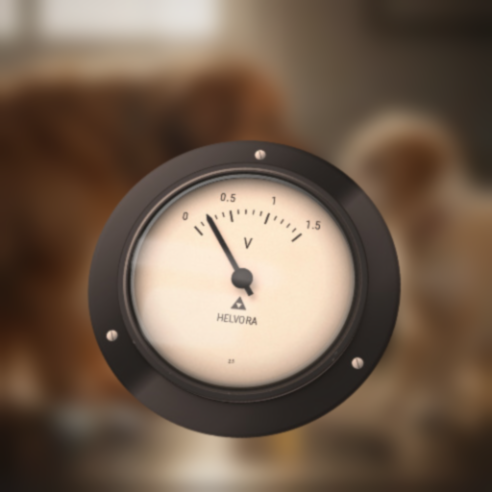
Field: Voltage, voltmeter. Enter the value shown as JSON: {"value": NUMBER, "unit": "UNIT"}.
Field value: {"value": 0.2, "unit": "V"}
